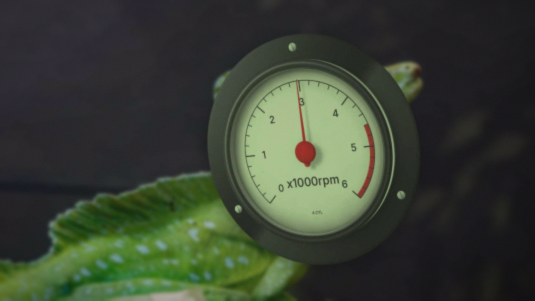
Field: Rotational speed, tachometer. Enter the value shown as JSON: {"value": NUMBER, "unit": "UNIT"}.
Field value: {"value": 3000, "unit": "rpm"}
